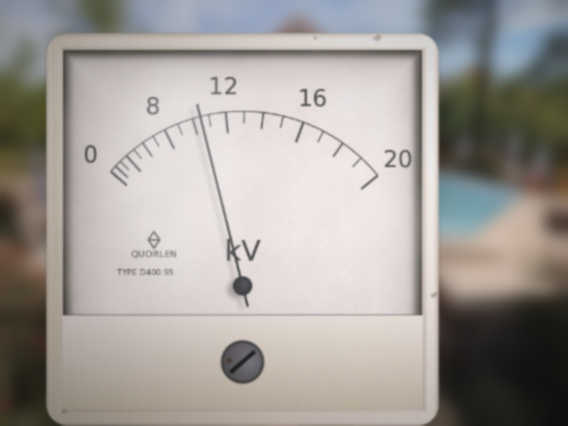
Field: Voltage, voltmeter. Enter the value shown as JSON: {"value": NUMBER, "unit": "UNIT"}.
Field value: {"value": 10.5, "unit": "kV"}
